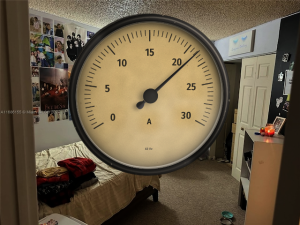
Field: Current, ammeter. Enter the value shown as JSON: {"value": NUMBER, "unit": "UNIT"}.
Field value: {"value": 21, "unit": "A"}
